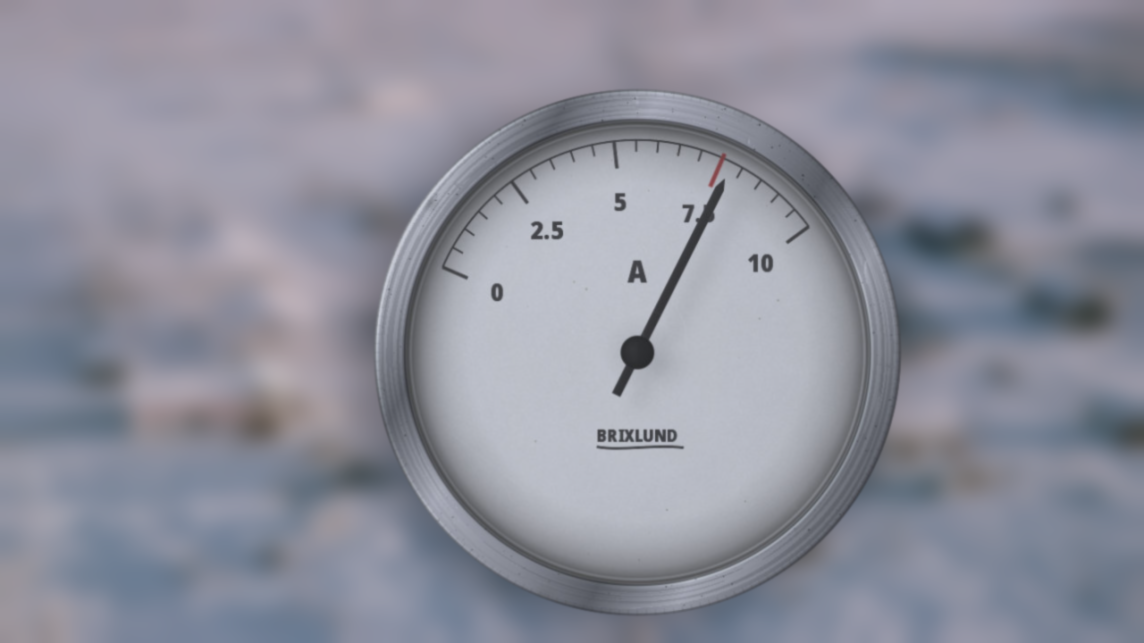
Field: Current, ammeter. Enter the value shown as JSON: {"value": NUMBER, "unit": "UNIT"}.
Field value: {"value": 7.75, "unit": "A"}
